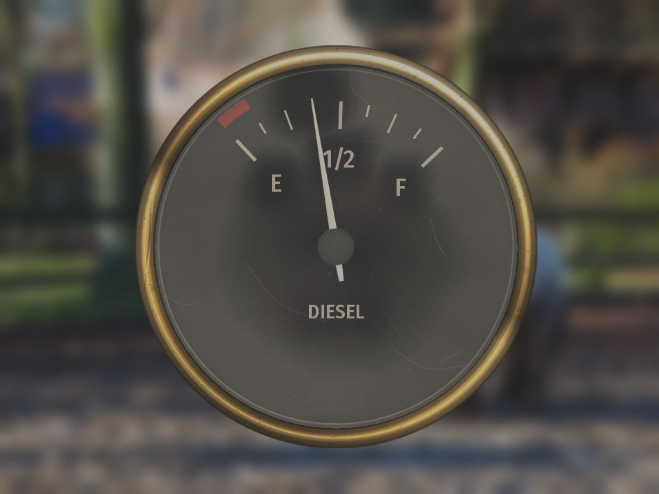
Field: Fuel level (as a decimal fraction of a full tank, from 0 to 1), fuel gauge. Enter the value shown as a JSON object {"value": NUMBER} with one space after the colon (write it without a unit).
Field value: {"value": 0.375}
